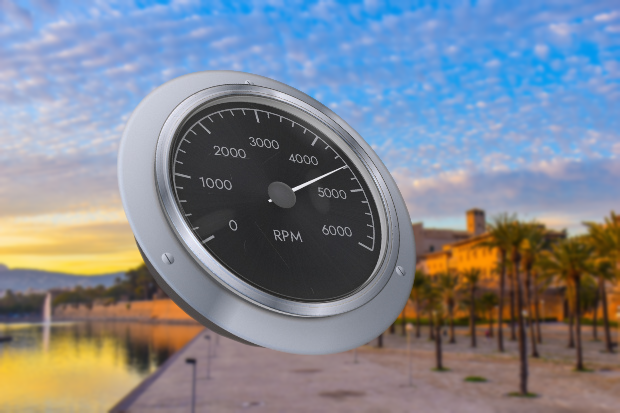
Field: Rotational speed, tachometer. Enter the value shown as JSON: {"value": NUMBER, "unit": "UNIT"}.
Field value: {"value": 4600, "unit": "rpm"}
